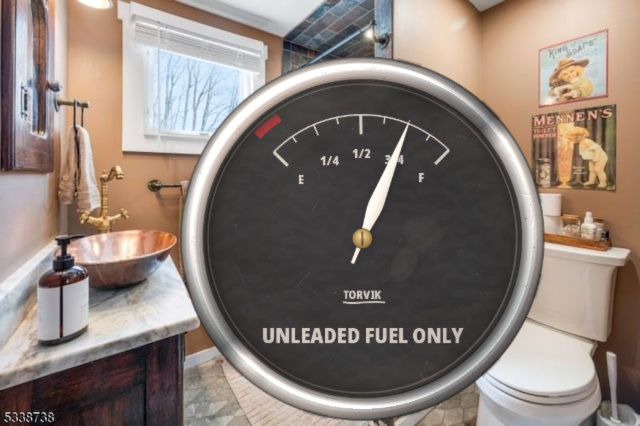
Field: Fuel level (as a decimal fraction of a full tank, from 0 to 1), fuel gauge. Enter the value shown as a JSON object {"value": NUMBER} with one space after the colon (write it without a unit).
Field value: {"value": 0.75}
